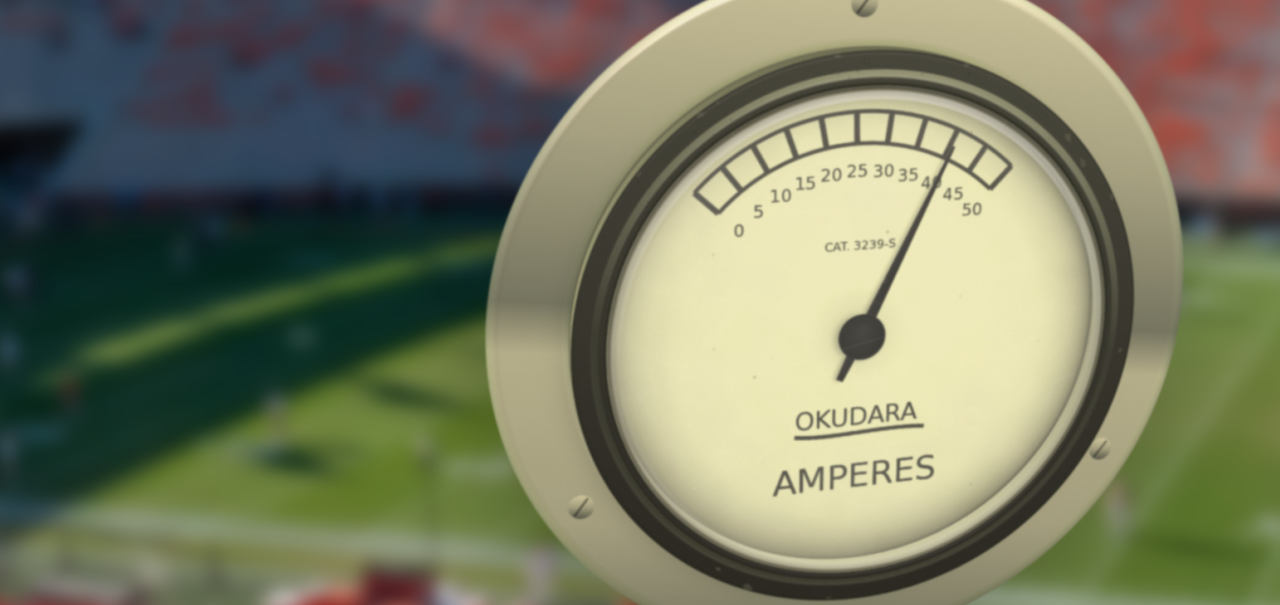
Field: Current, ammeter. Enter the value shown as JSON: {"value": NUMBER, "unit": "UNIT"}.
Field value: {"value": 40, "unit": "A"}
